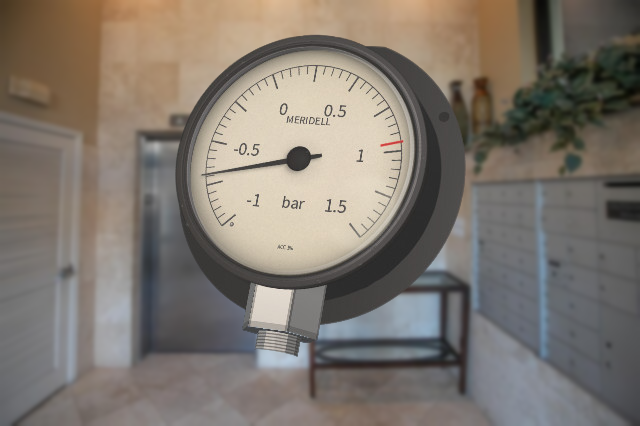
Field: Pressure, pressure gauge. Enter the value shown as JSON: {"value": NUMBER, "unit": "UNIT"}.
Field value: {"value": -0.7, "unit": "bar"}
